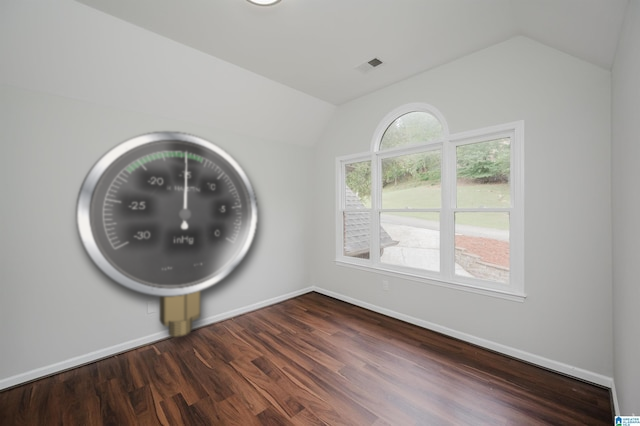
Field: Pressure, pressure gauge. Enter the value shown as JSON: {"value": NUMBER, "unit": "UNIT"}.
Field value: {"value": -15, "unit": "inHg"}
